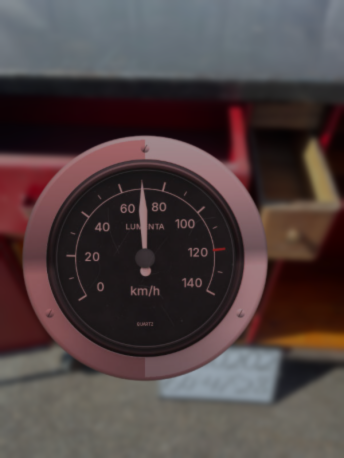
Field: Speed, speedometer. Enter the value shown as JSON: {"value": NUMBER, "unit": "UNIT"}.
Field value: {"value": 70, "unit": "km/h"}
